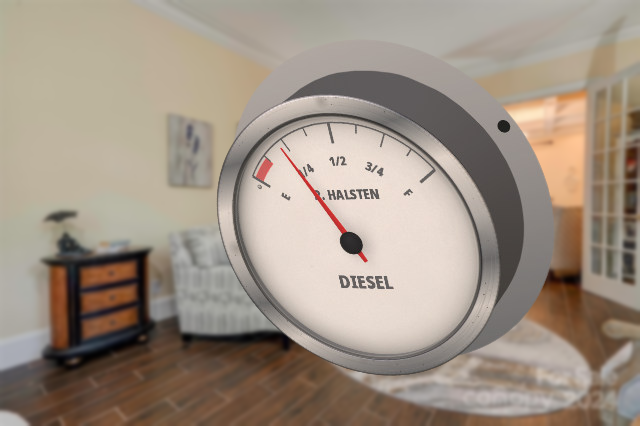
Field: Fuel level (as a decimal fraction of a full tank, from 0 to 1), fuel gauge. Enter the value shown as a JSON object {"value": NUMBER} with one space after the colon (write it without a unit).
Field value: {"value": 0.25}
